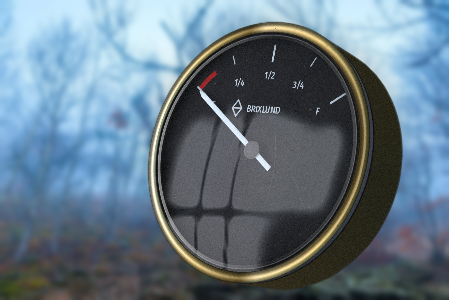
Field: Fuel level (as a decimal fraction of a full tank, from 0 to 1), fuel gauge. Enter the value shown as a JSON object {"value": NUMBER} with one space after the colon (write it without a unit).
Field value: {"value": 0}
